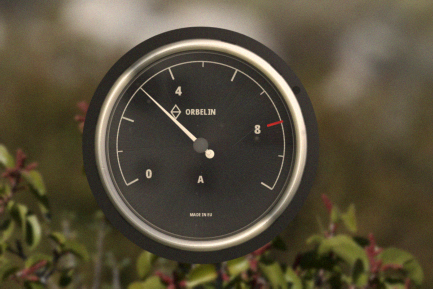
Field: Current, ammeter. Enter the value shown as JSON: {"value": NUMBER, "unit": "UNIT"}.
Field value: {"value": 3, "unit": "A"}
